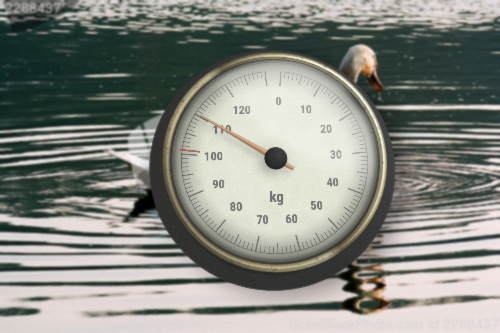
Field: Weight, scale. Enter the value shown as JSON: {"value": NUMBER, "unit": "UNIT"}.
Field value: {"value": 110, "unit": "kg"}
